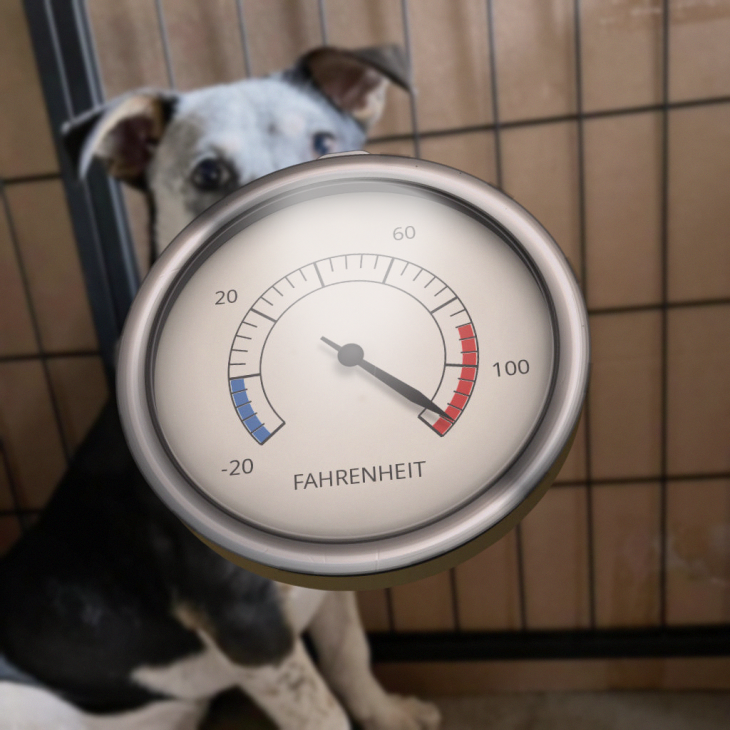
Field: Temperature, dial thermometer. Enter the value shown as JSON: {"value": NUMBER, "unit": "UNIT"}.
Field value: {"value": 116, "unit": "°F"}
